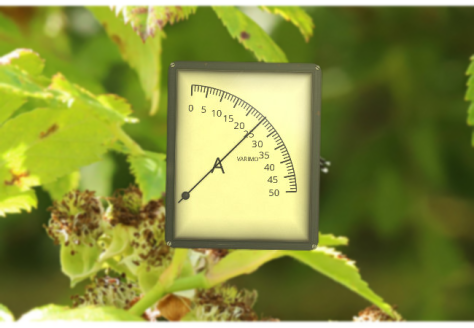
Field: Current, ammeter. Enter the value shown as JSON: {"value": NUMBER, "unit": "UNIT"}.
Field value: {"value": 25, "unit": "A"}
